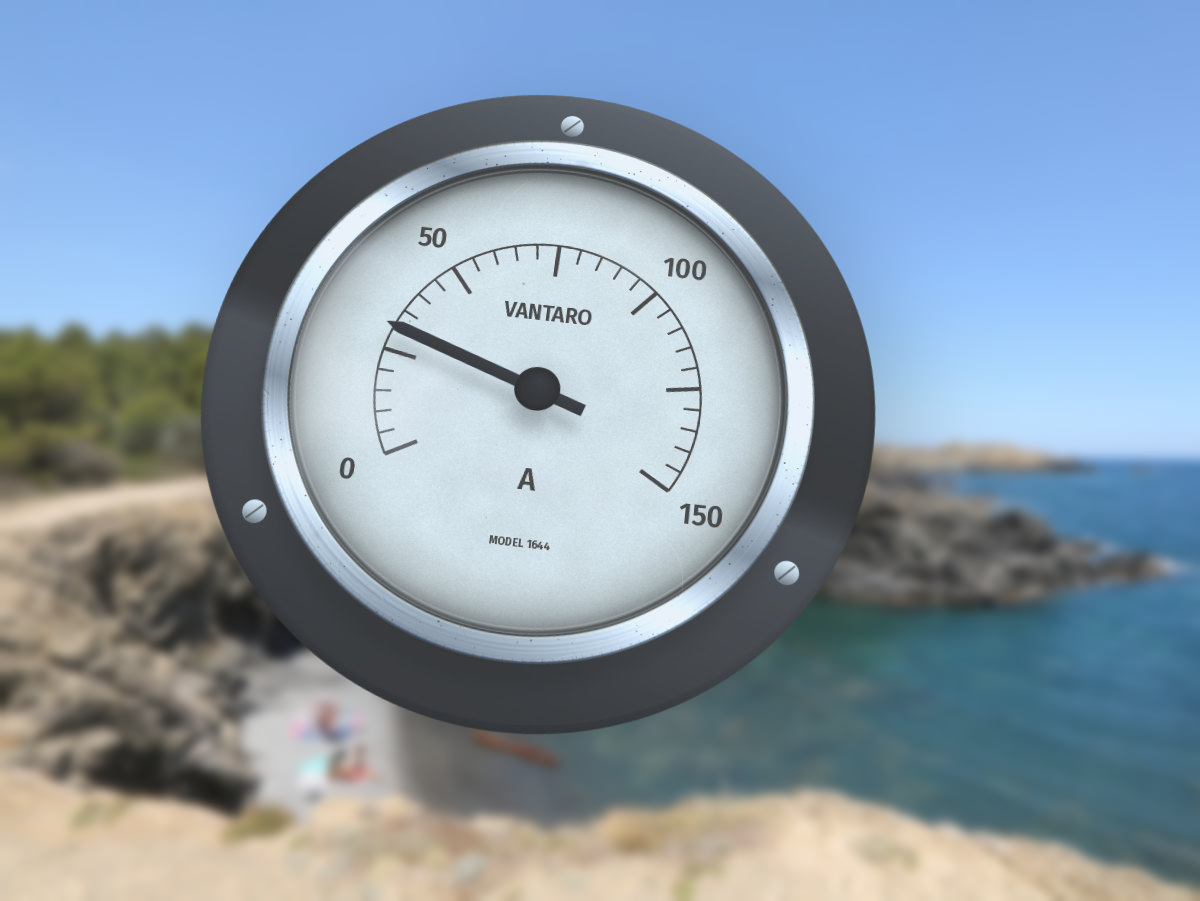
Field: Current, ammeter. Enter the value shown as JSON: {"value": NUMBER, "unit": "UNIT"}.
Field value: {"value": 30, "unit": "A"}
